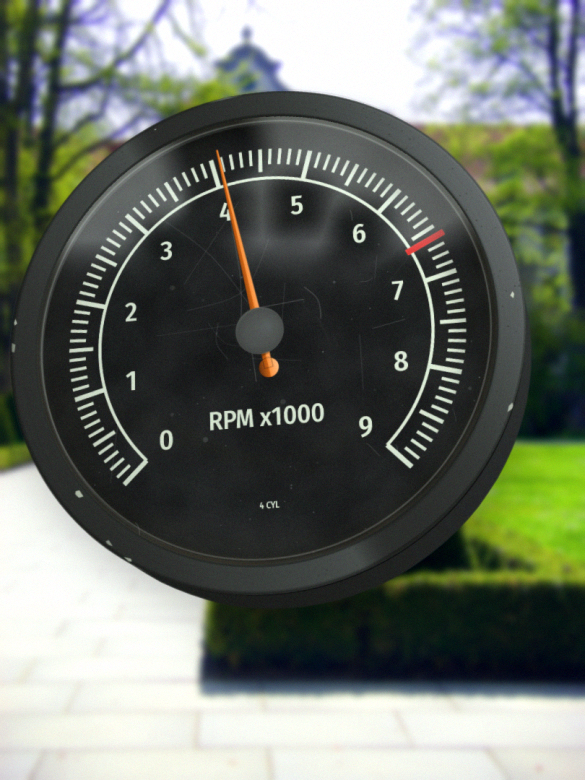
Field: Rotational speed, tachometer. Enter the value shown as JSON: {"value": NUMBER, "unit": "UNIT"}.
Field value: {"value": 4100, "unit": "rpm"}
